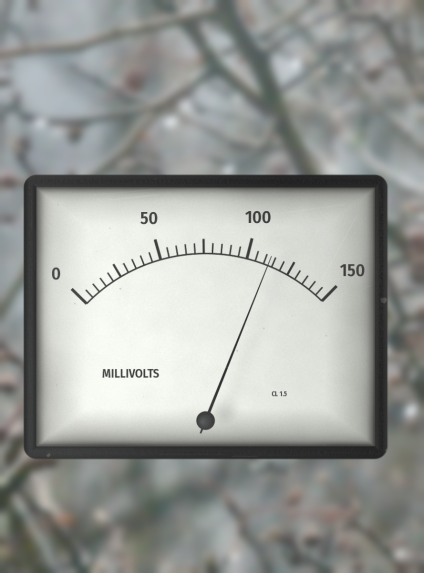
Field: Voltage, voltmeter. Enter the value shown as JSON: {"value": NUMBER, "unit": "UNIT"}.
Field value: {"value": 112.5, "unit": "mV"}
